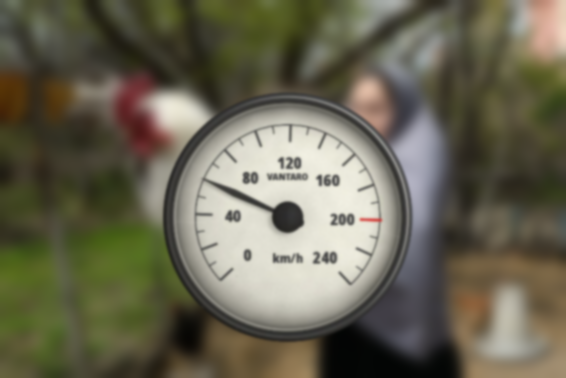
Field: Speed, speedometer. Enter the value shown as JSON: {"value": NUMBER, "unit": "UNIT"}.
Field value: {"value": 60, "unit": "km/h"}
